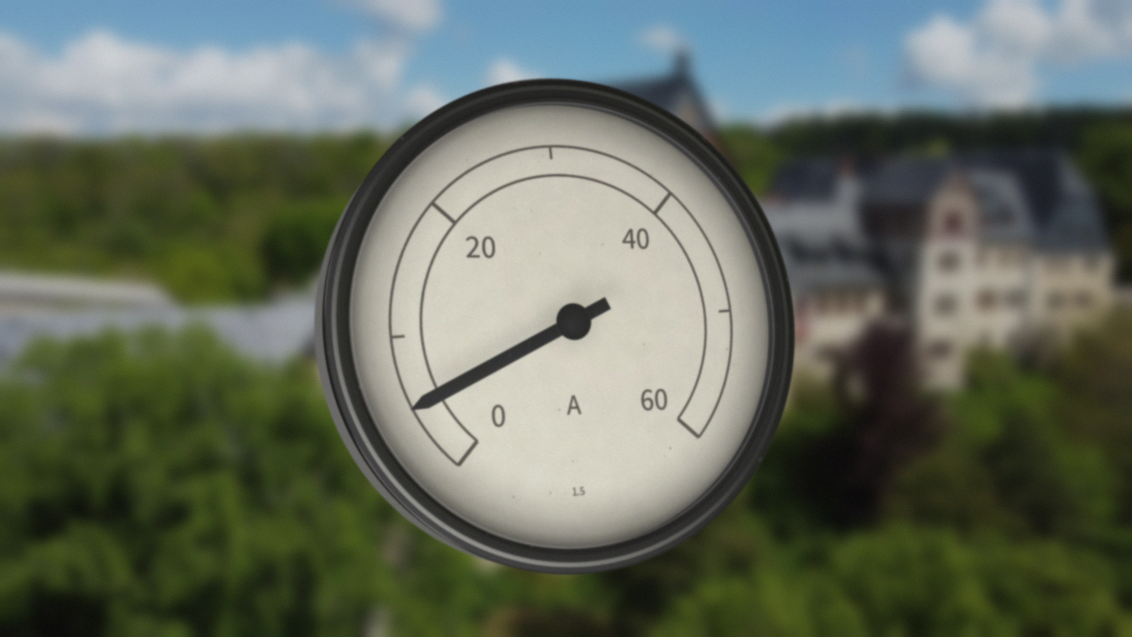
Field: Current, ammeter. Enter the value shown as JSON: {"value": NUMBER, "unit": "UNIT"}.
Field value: {"value": 5, "unit": "A"}
